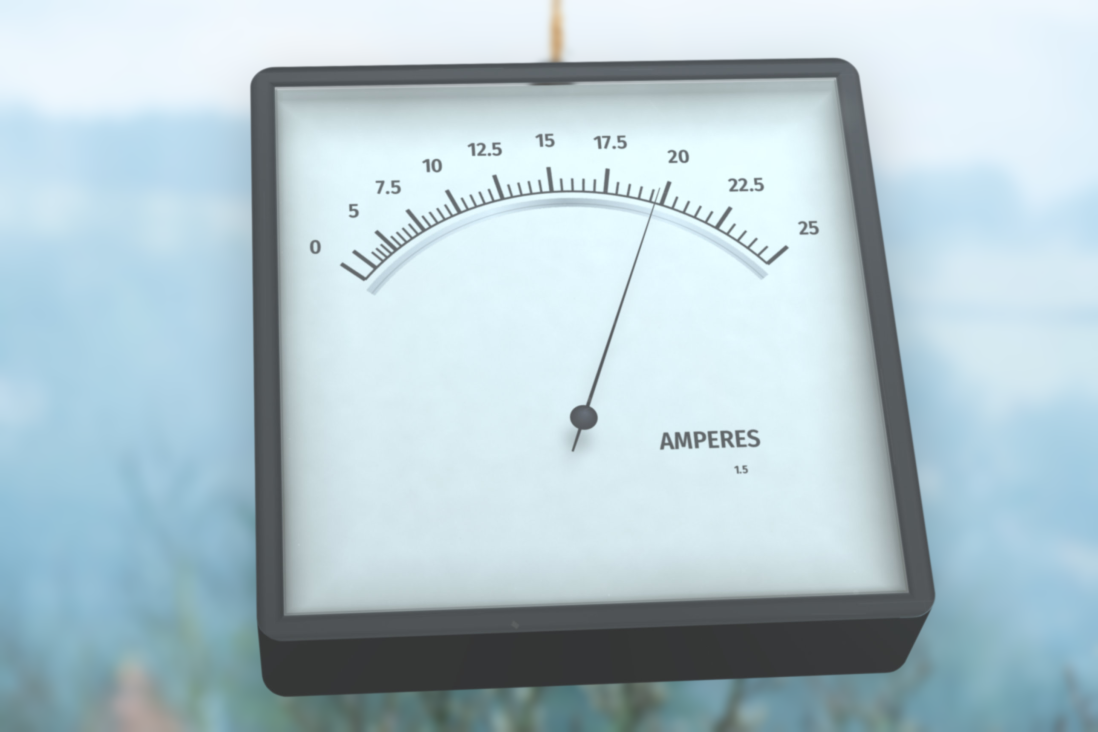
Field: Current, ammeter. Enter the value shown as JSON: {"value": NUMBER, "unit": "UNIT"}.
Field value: {"value": 19.75, "unit": "A"}
